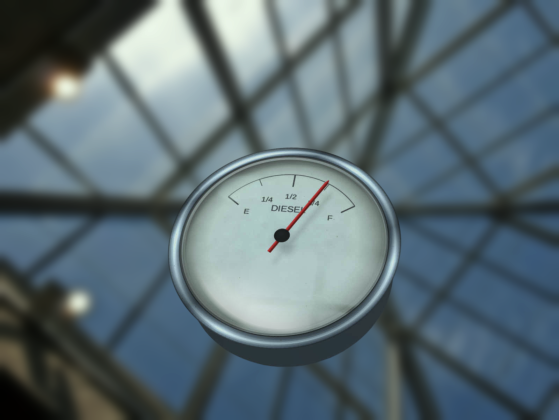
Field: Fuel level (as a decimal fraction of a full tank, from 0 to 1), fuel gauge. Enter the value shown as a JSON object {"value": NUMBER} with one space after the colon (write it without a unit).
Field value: {"value": 0.75}
